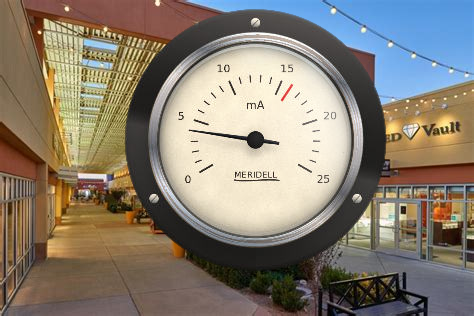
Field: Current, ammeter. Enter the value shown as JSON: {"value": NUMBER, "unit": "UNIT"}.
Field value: {"value": 4, "unit": "mA"}
